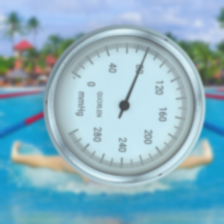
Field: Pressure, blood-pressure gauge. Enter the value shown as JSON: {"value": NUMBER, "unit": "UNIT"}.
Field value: {"value": 80, "unit": "mmHg"}
